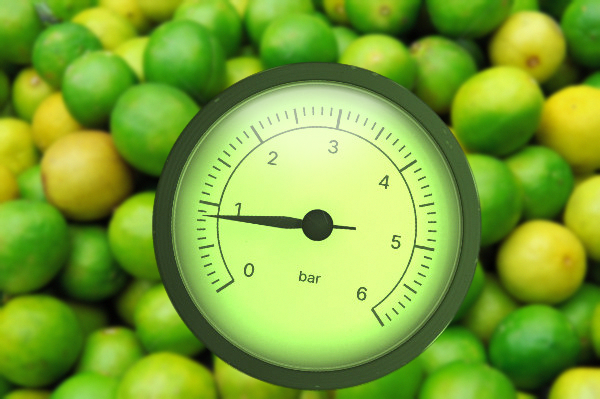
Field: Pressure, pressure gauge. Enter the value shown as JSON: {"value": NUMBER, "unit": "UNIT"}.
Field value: {"value": 0.85, "unit": "bar"}
